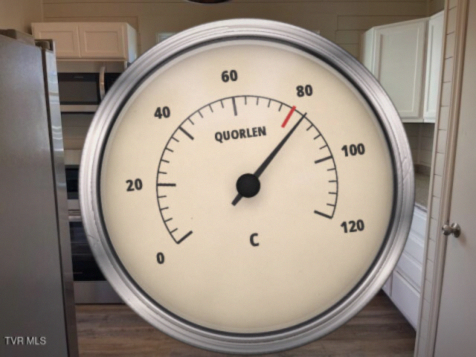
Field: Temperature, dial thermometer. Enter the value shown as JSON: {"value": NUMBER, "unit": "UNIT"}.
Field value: {"value": 84, "unit": "°C"}
